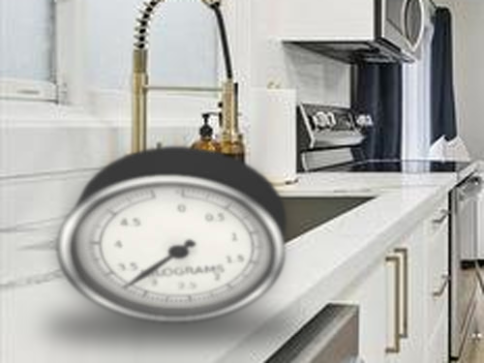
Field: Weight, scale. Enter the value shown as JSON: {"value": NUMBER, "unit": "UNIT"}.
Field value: {"value": 3.25, "unit": "kg"}
